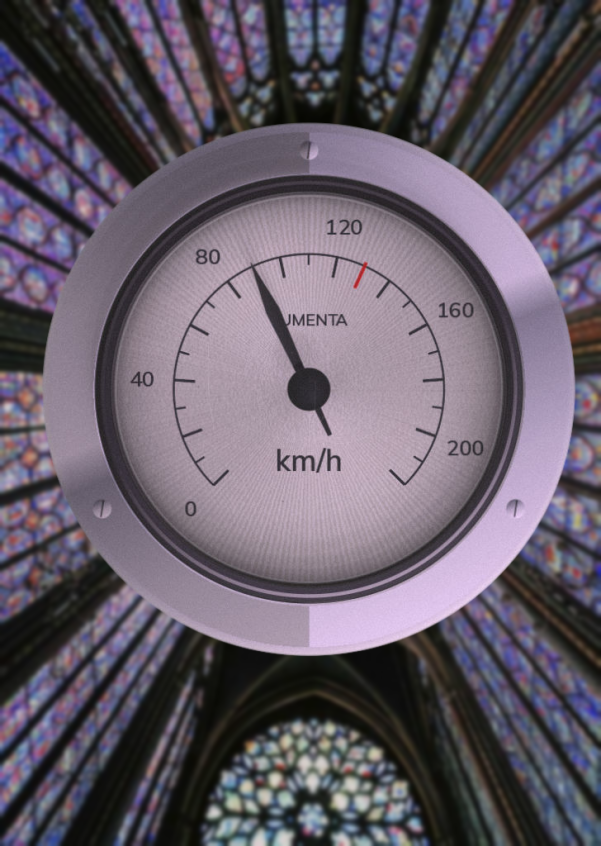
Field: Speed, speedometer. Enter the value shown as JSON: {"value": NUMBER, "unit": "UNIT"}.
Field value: {"value": 90, "unit": "km/h"}
